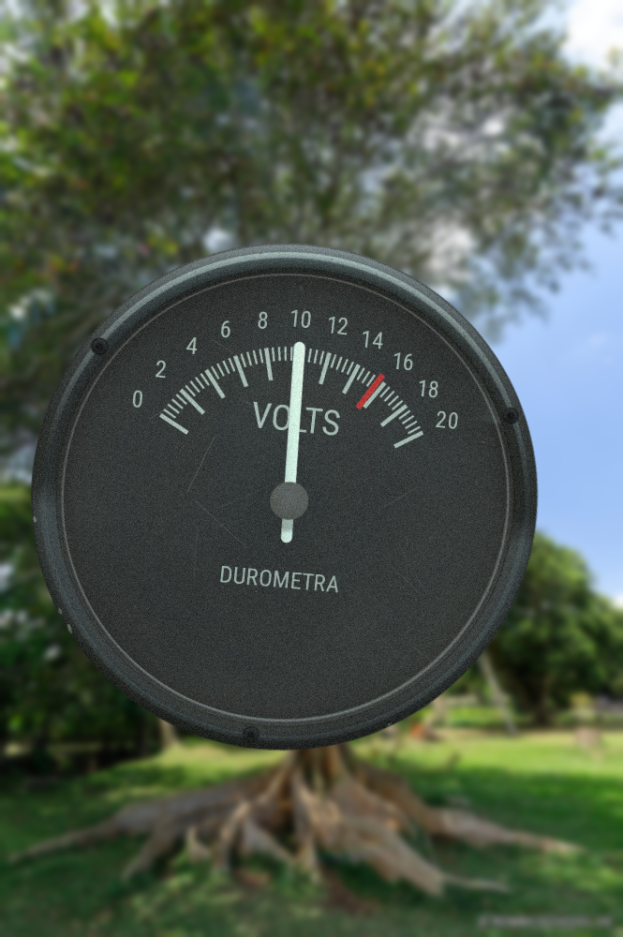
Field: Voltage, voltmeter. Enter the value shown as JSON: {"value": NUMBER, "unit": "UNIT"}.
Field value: {"value": 10, "unit": "V"}
